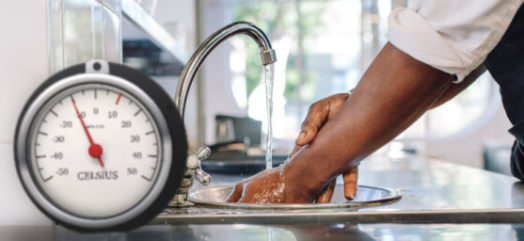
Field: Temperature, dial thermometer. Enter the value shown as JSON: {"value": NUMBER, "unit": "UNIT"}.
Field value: {"value": -10, "unit": "°C"}
